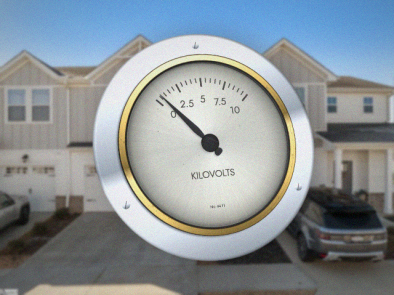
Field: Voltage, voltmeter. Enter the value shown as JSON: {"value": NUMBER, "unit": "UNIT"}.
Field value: {"value": 0.5, "unit": "kV"}
